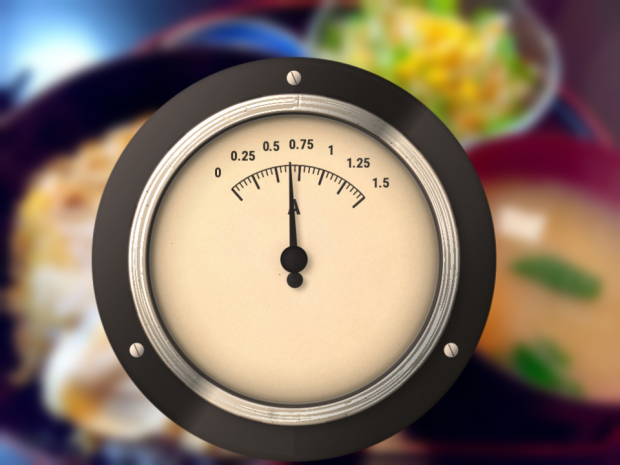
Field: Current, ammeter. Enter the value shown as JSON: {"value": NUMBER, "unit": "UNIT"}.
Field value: {"value": 0.65, "unit": "A"}
